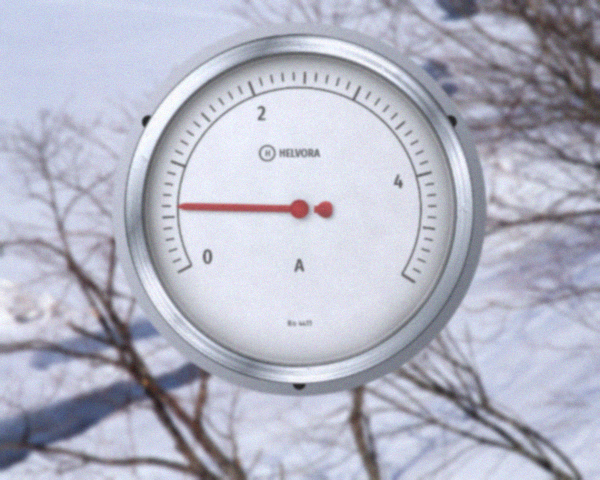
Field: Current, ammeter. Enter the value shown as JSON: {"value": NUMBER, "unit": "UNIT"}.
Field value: {"value": 0.6, "unit": "A"}
